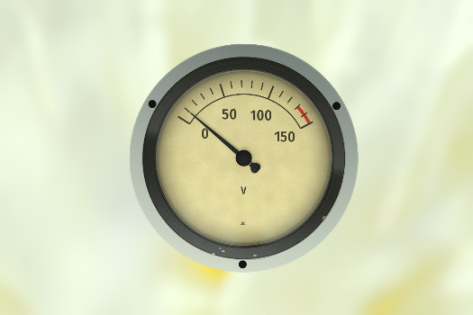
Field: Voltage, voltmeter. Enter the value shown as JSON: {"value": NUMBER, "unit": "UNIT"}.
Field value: {"value": 10, "unit": "V"}
